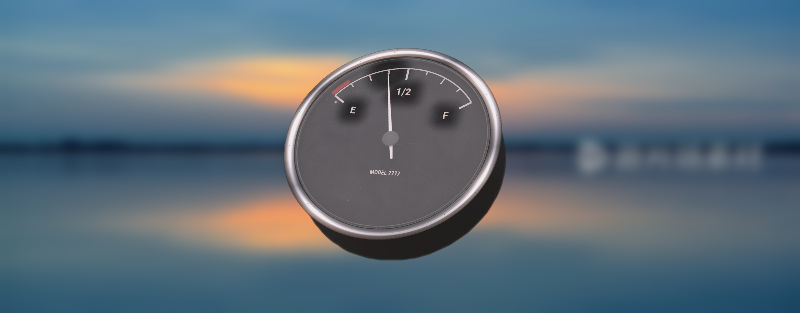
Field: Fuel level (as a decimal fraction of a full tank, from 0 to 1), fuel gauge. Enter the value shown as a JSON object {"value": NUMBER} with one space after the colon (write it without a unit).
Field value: {"value": 0.375}
